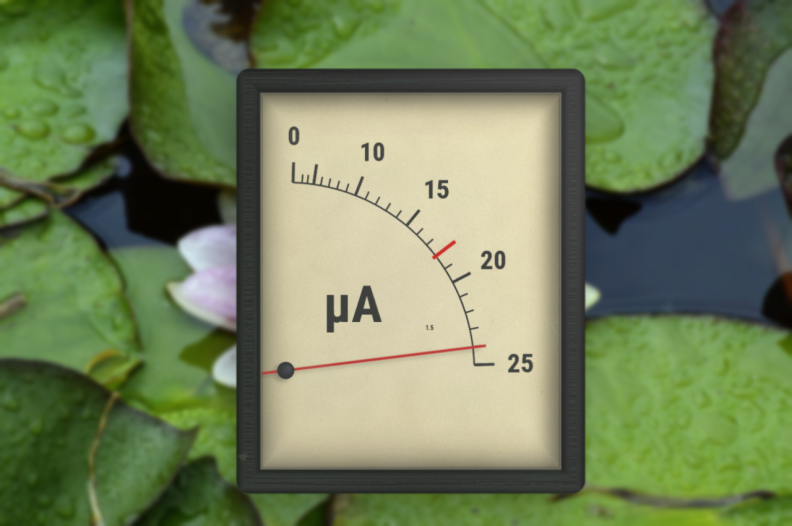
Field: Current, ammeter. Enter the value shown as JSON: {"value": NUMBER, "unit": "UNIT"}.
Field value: {"value": 24, "unit": "µA"}
